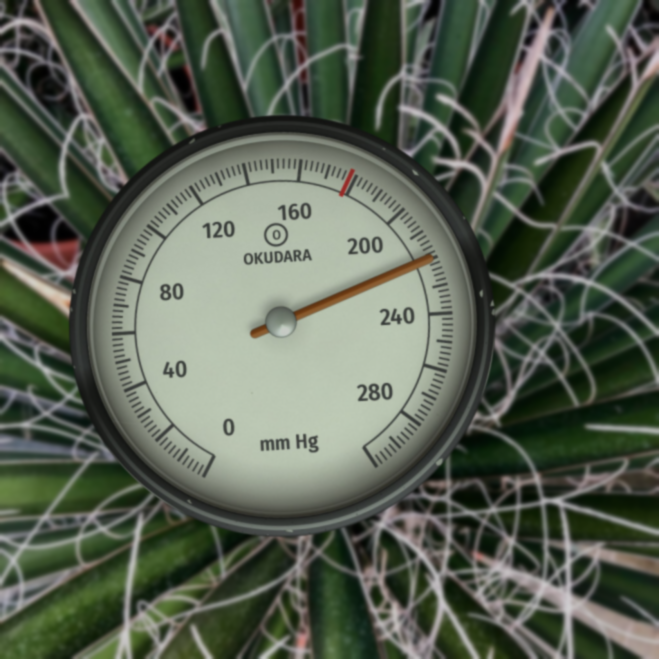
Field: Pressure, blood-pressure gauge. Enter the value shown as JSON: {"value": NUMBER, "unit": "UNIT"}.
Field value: {"value": 220, "unit": "mmHg"}
